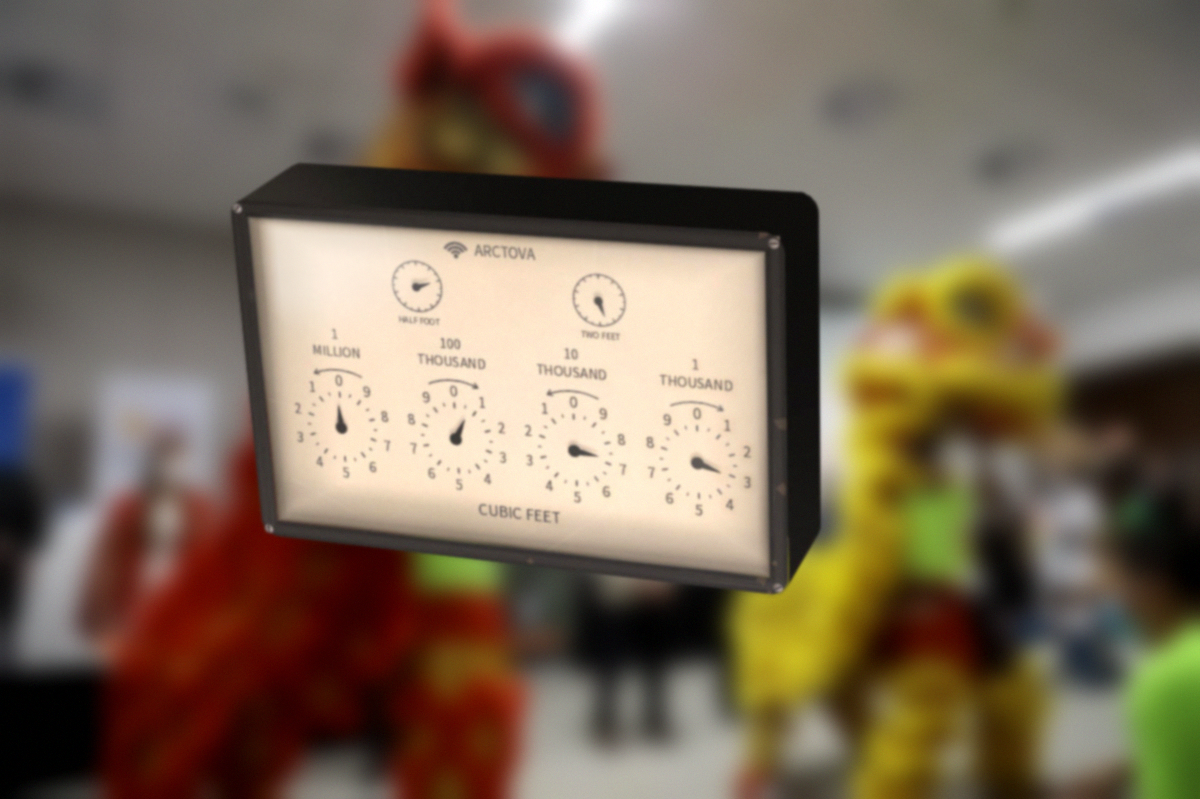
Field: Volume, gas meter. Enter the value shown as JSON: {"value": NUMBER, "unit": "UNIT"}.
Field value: {"value": 7300, "unit": "ft³"}
